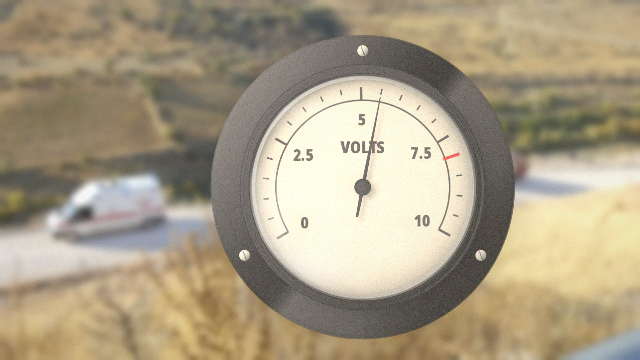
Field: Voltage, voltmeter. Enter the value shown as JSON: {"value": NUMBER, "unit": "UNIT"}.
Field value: {"value": 5.5, "unit": "V"}
